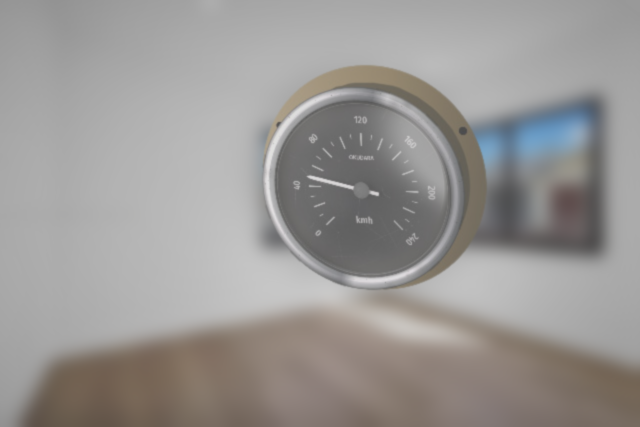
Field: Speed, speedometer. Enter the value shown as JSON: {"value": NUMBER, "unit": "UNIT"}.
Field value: {"value": 50, "unit": "km/h"}
